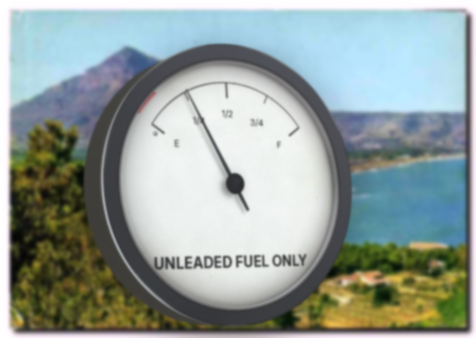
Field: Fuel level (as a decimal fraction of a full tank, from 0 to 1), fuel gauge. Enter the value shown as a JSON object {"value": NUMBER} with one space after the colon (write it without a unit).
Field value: {"value": 0.25}
